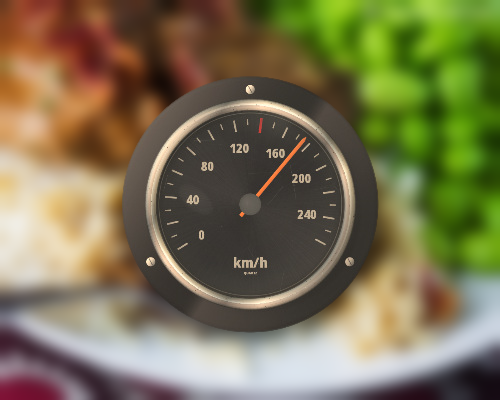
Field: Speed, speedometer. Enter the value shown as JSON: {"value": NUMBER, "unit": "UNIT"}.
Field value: {"value": 175, "unit": "km/h"}
